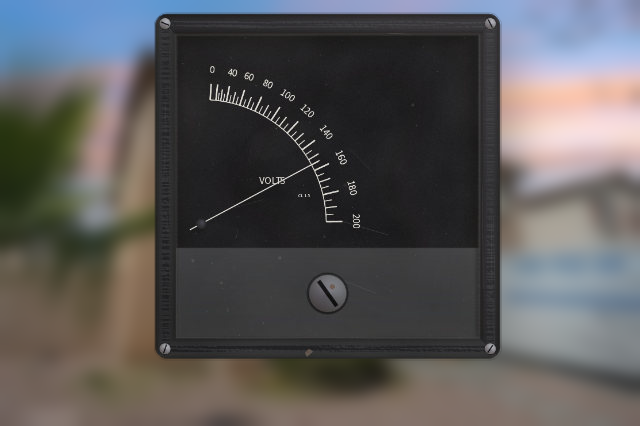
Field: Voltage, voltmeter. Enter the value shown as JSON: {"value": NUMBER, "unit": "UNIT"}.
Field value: {"value": 155, "unit": "V"}
